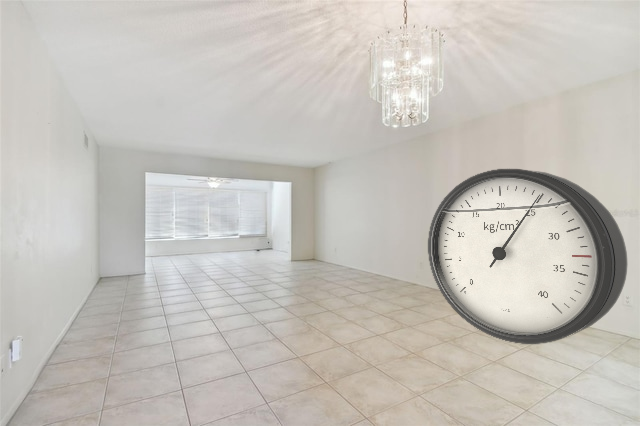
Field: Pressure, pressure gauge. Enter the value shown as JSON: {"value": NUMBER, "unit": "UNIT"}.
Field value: {"value": 25, "unit": "kg/cm²"}
